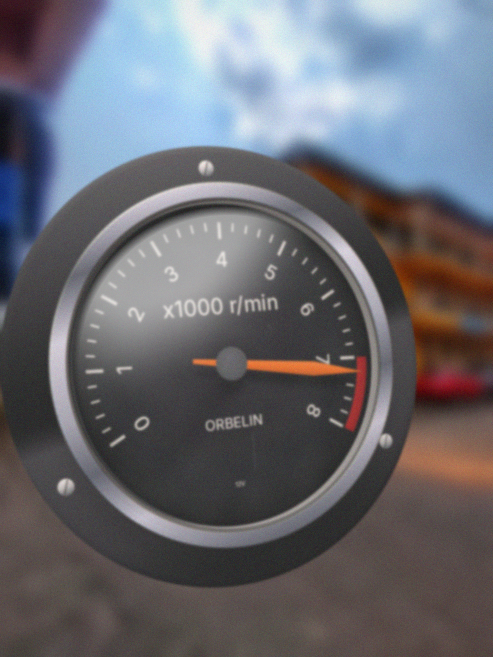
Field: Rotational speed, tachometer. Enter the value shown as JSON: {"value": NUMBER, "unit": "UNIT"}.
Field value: {"value": 7200, "unit": "rpm"}
